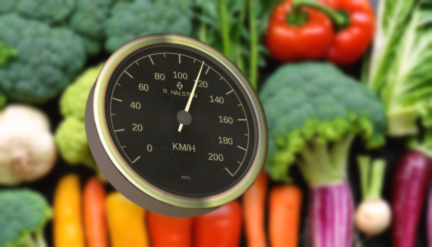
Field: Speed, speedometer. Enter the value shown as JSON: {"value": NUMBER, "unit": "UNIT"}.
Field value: {"value": 115, "unit": "km/h"}
